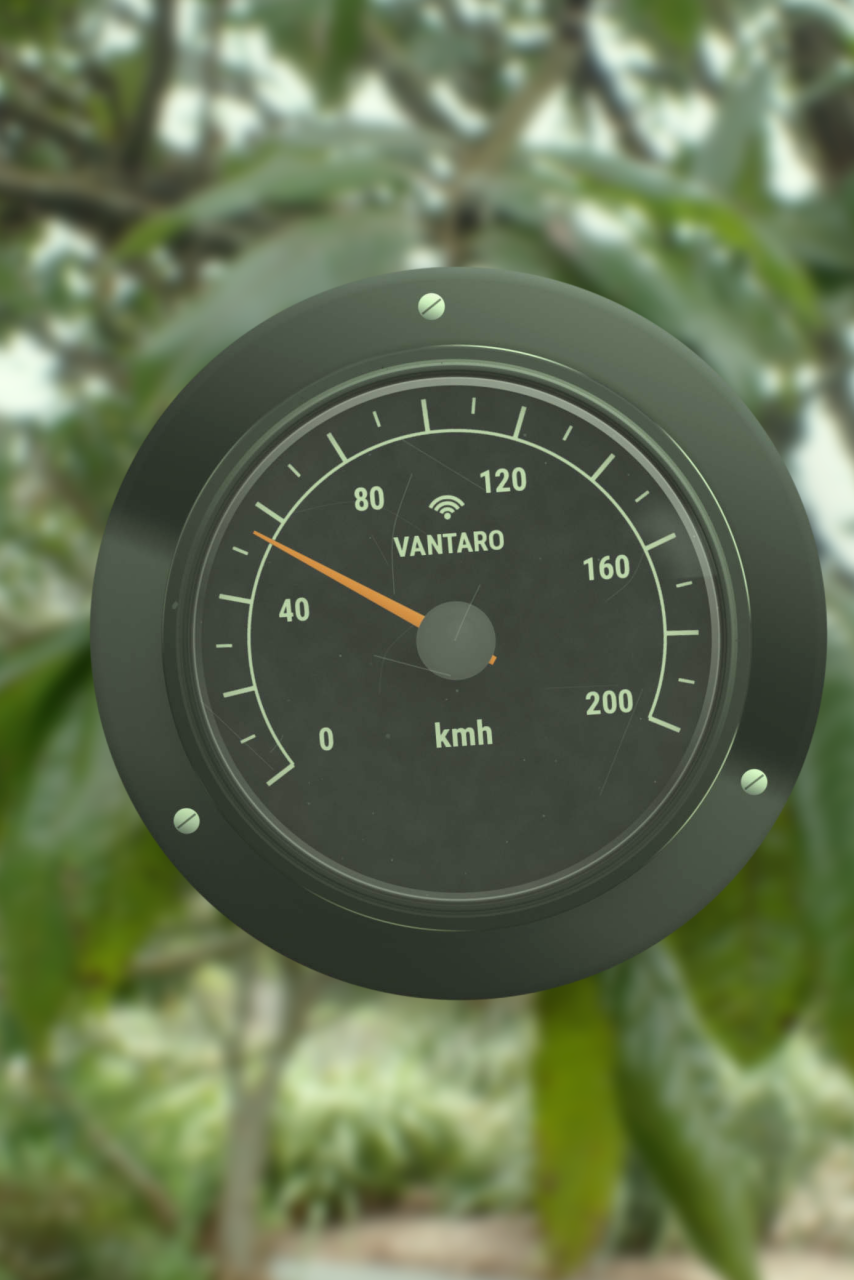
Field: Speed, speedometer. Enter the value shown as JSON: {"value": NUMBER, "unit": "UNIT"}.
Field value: {"value": 55, "unit": "km/h"}
